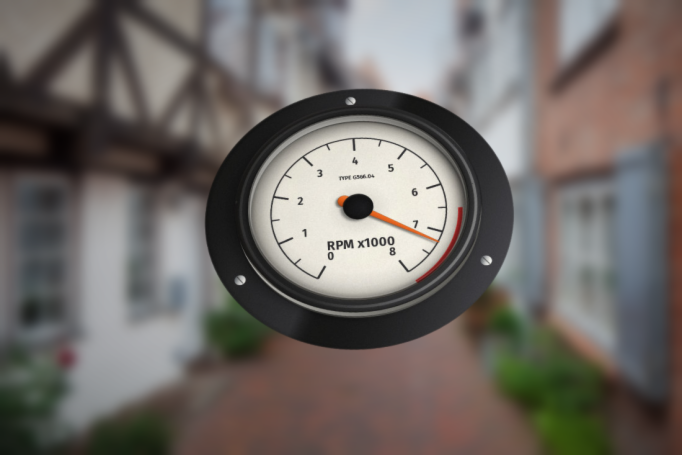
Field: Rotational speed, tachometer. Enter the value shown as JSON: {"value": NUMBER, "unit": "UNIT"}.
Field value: {"value": 7250, "unit": "rpm"}
